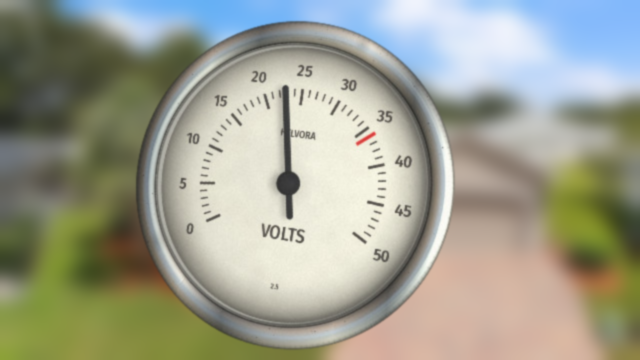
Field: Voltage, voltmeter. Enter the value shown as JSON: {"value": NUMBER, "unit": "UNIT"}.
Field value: {"value": 23, "unit": "V"}
